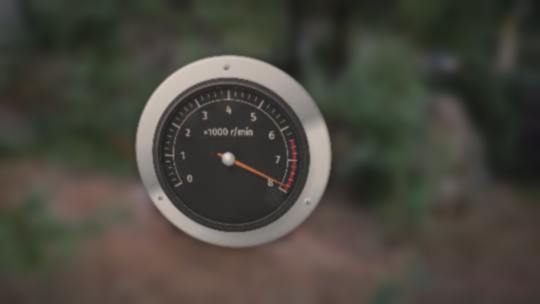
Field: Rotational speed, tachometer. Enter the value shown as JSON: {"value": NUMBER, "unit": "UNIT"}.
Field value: {"value": 7800, "unit": "rpm"}
